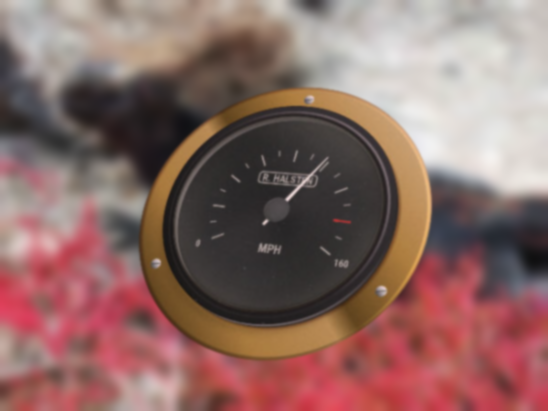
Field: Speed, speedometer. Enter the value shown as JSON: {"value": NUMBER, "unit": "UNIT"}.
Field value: {"value": 100, "unit": "mph"}
